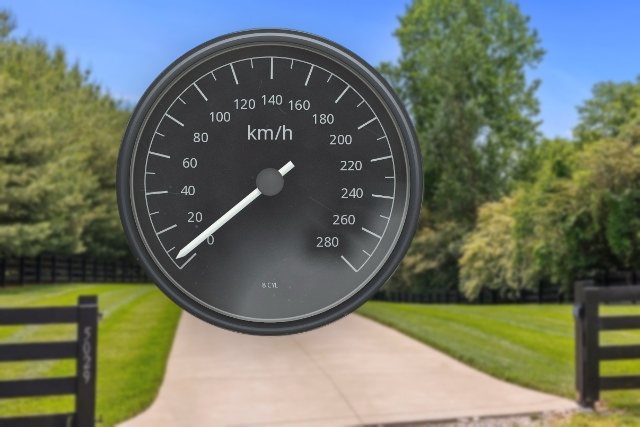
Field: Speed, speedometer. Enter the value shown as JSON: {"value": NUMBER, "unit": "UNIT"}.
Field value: {"value": 5, "unit": "km/h"}
